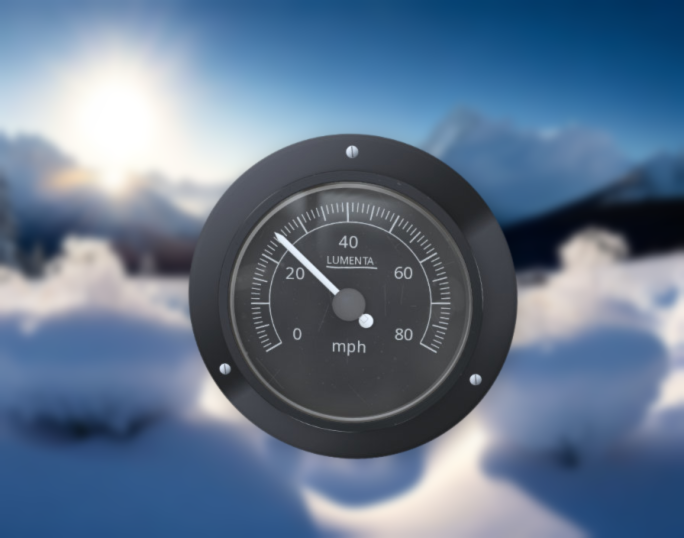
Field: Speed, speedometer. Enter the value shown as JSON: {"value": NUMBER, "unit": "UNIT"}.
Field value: {"value": 25, "unit": "mph"}
